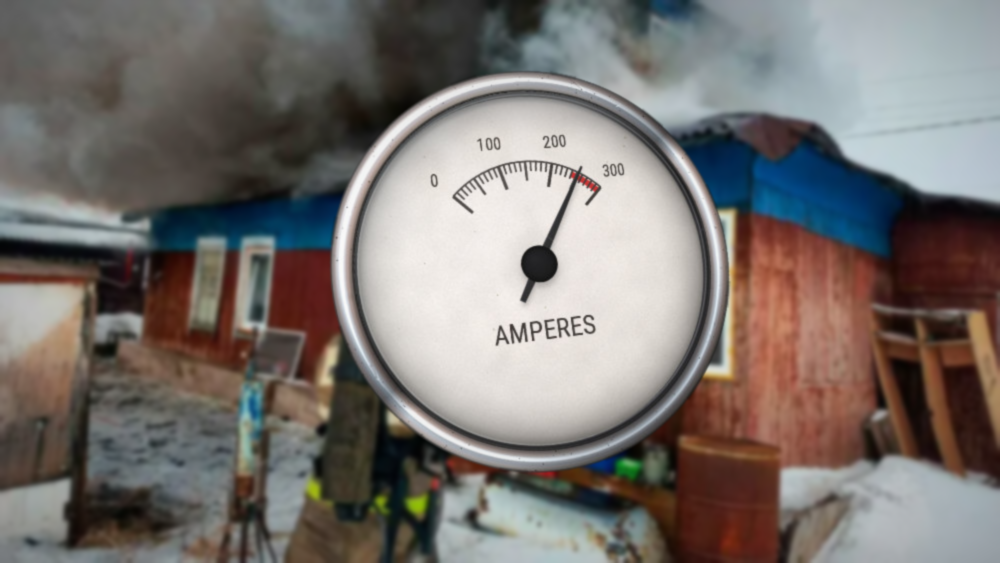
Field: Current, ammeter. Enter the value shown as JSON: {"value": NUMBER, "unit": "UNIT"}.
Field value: {"value": 250, "unit": "A"}
